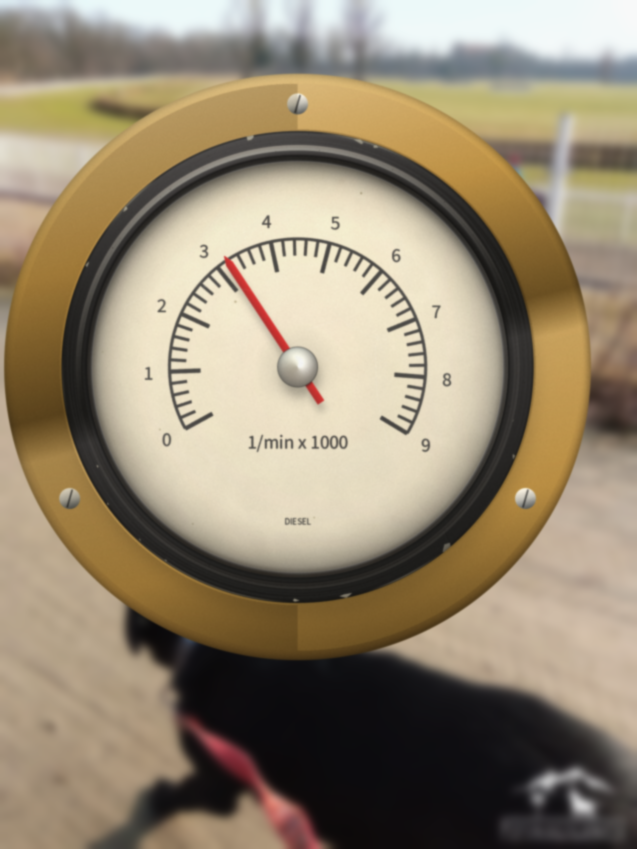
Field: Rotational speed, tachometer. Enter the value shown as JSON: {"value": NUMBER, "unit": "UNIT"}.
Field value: {"value": 3200, "unit": "rpm"}
